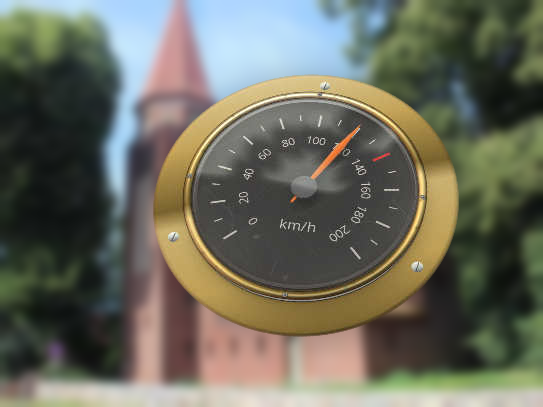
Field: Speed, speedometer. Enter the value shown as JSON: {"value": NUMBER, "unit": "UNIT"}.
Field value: {"value": 120, "unit": "km/h"}
